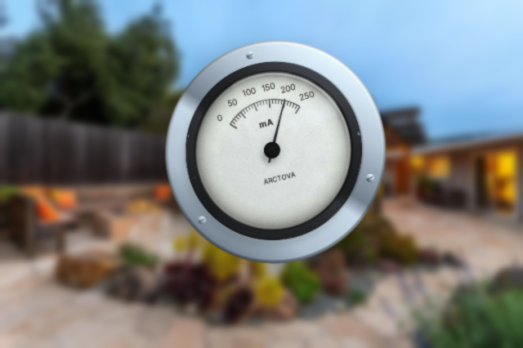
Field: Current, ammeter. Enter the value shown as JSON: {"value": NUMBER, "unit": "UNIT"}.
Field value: {"value": 200, "unit": "mA"}
